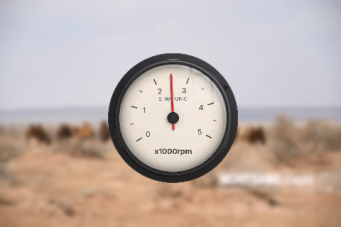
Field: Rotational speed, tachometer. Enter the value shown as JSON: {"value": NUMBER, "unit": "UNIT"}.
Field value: {"value": 2500, "unit": "rpm"}
